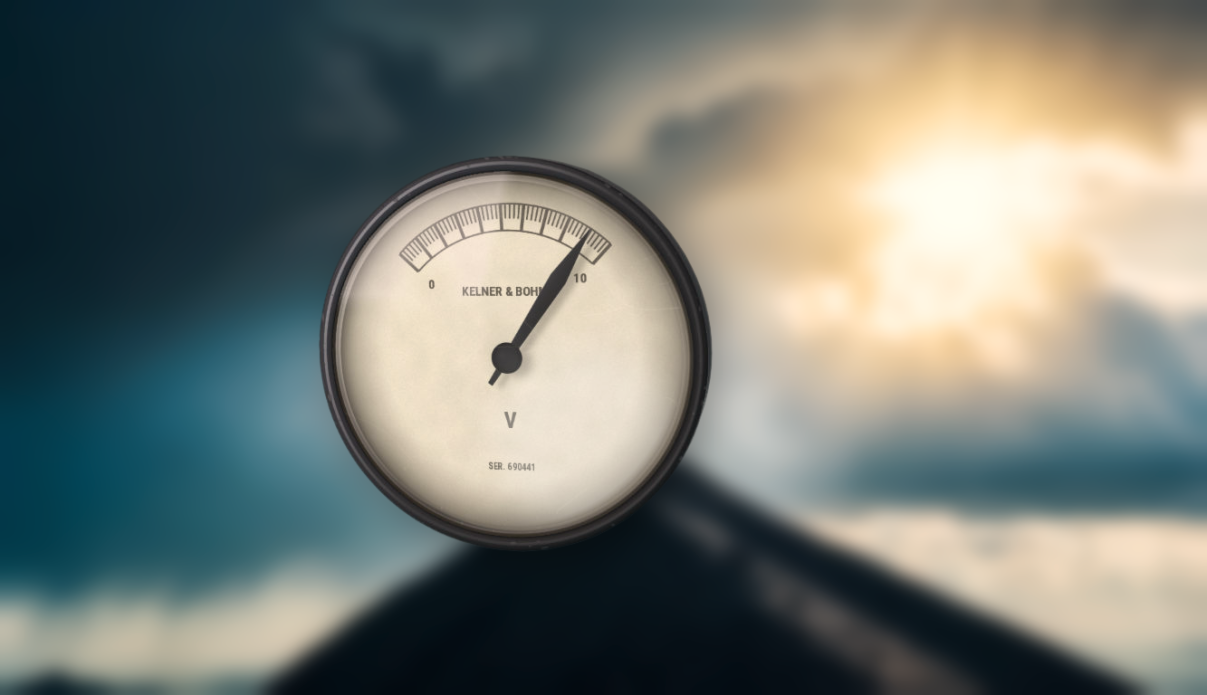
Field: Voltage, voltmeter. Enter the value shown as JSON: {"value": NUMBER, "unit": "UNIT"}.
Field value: {"value": 9, "unit": "V"}
